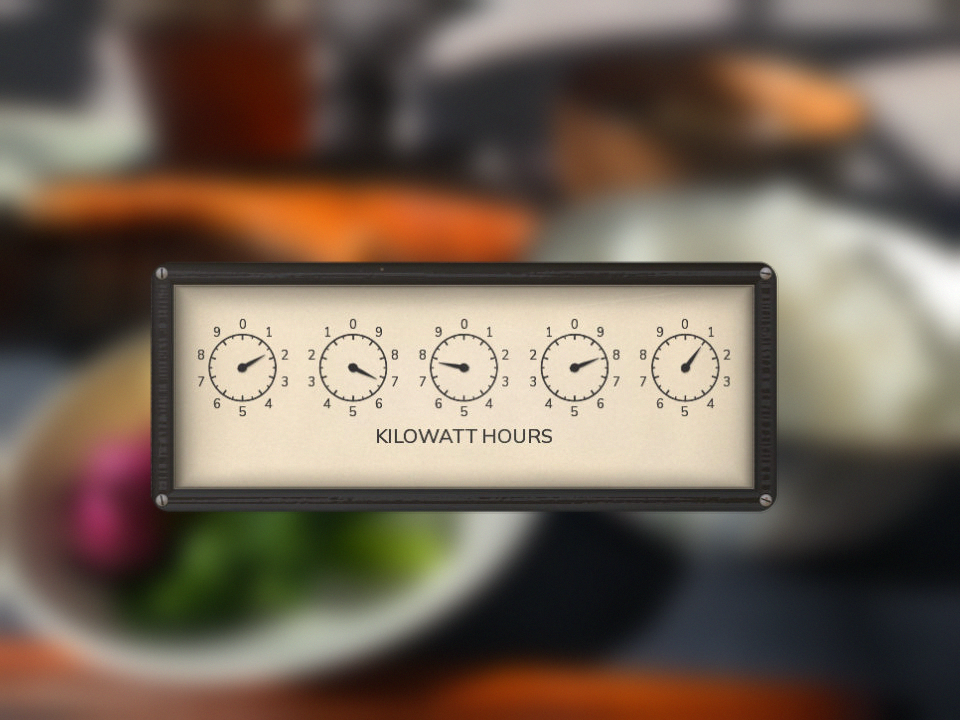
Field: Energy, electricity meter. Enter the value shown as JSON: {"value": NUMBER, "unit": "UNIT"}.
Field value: {"value": 16781, "unit": "kWh"}
